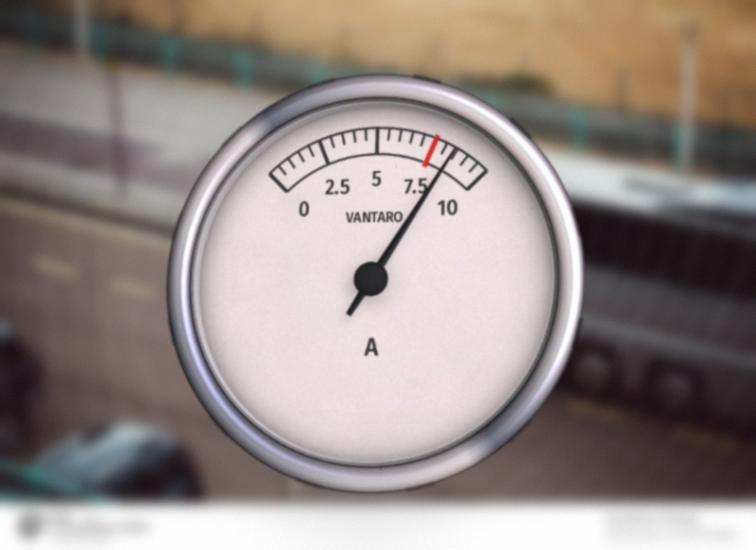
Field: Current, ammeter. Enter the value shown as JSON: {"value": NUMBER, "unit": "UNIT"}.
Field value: {"value": 8.5, "unit": "A"}
